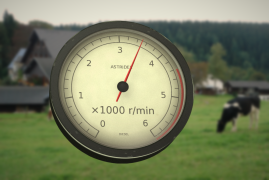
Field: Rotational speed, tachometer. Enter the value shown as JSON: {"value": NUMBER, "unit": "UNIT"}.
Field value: {"value": 3500, "unit": "rpm"}
